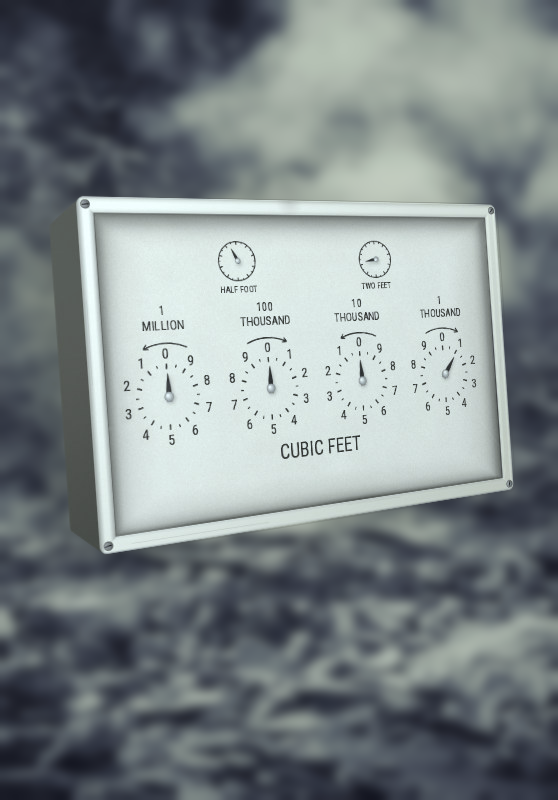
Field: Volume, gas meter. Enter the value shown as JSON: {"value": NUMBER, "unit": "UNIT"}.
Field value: {"value": 100, "unit": "ft³"}
